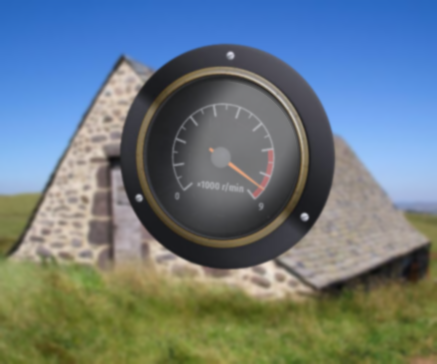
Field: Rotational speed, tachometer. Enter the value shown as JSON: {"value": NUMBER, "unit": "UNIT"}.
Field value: {"value": 8500, "unit": "rpm"}
